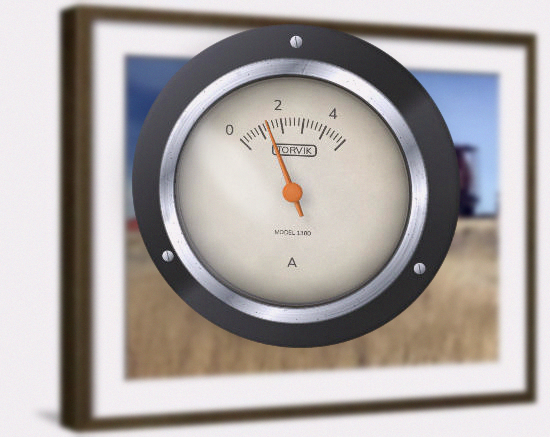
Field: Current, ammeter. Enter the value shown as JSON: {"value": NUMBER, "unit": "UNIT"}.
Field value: {"value": 1.4, "unit": "A"}
